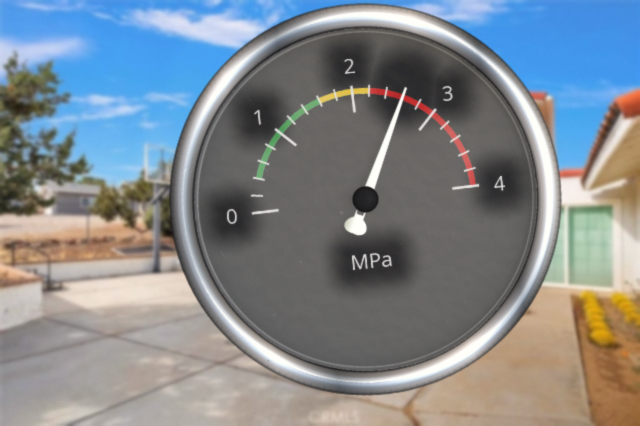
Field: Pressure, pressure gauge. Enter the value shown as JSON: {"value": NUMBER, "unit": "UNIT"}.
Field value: {"value": 2.6, "unit": "MPa"}
